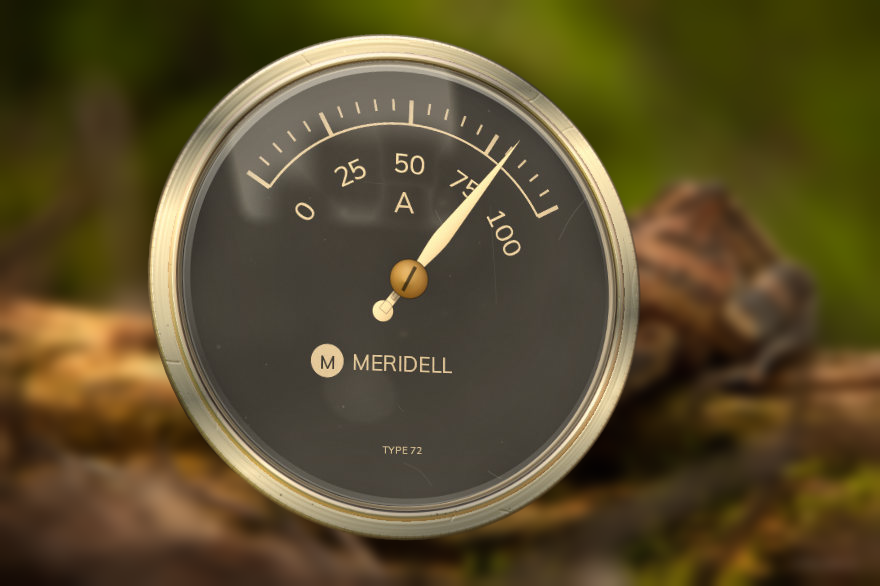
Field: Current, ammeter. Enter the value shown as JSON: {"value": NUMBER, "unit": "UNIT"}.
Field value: {"value": 80, "unit": "A"}
